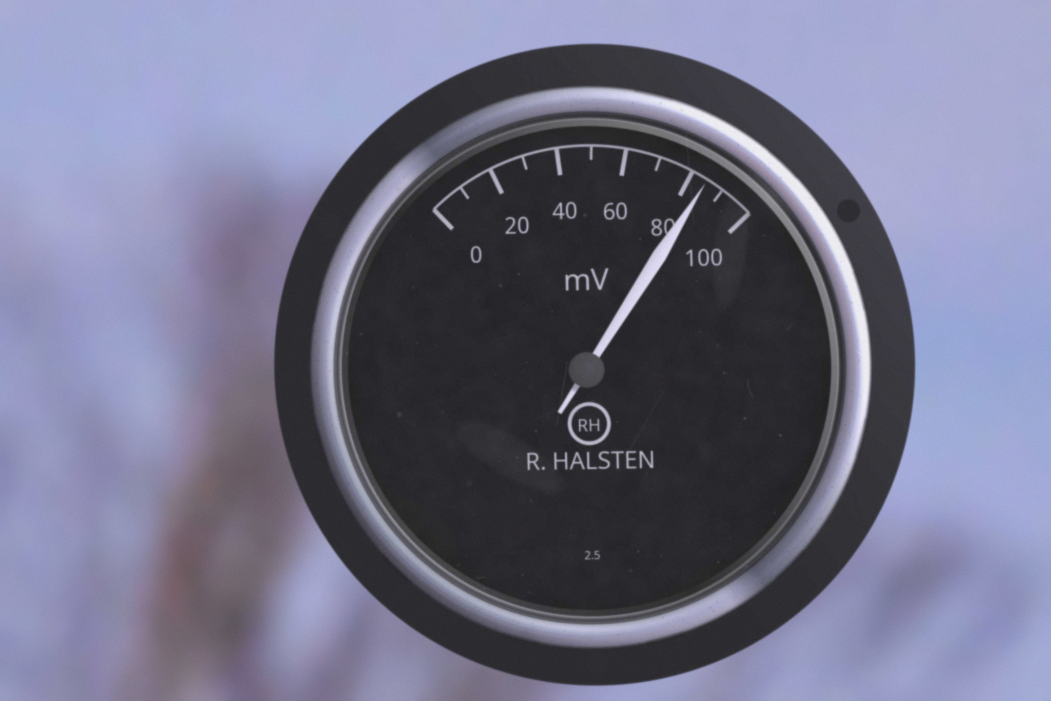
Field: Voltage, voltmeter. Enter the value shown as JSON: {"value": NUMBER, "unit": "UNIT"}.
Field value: {"value": 85, "unit": "mV"}
